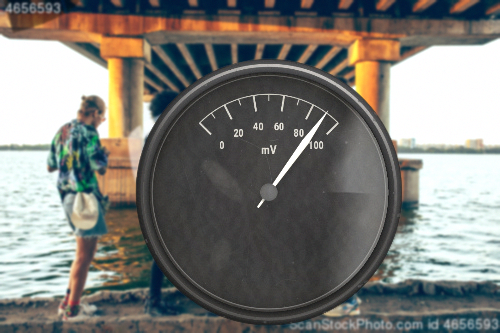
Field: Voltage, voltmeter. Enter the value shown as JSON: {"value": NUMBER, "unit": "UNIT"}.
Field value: {"value": 90, "unit": "mV"}
